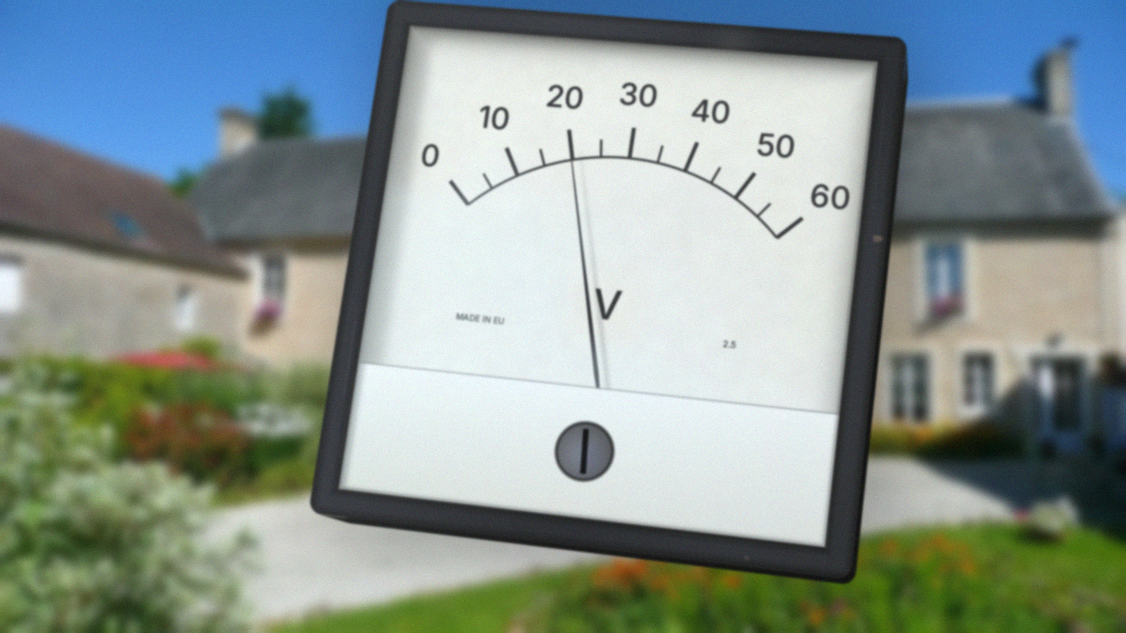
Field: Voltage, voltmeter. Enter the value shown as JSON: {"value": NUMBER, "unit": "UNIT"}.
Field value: {"value": 20, "unit": "V"}
